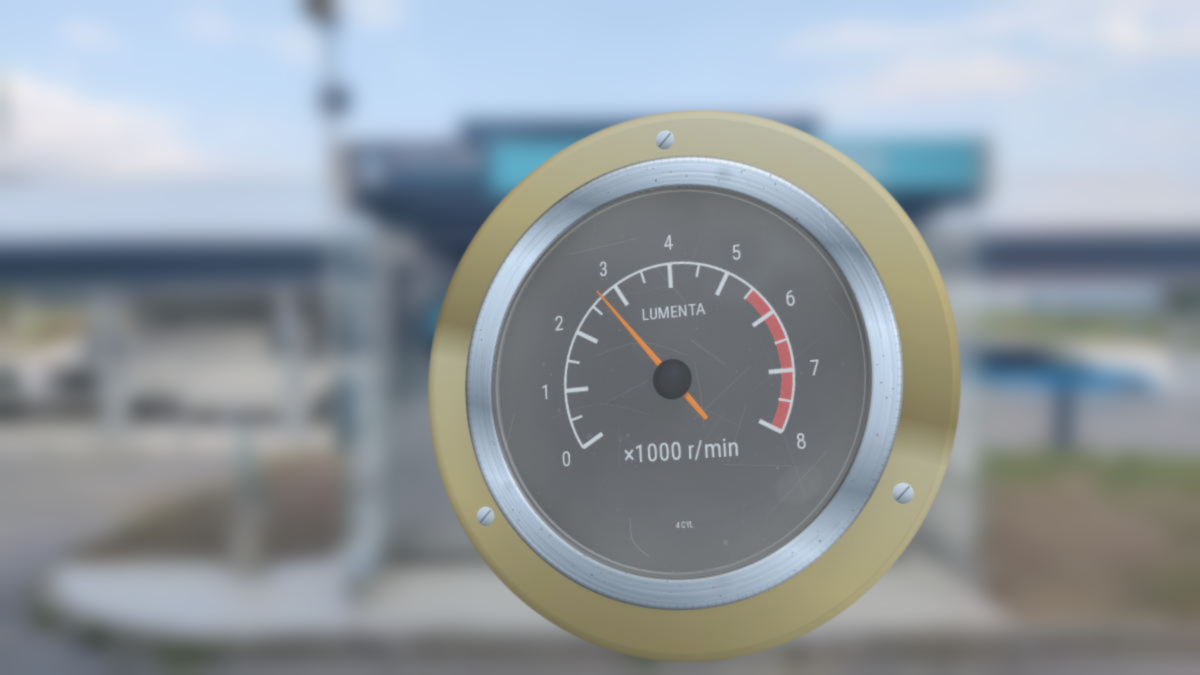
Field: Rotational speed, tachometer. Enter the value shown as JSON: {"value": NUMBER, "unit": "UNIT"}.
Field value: {"value": 2750, "unit": "rpm"}
